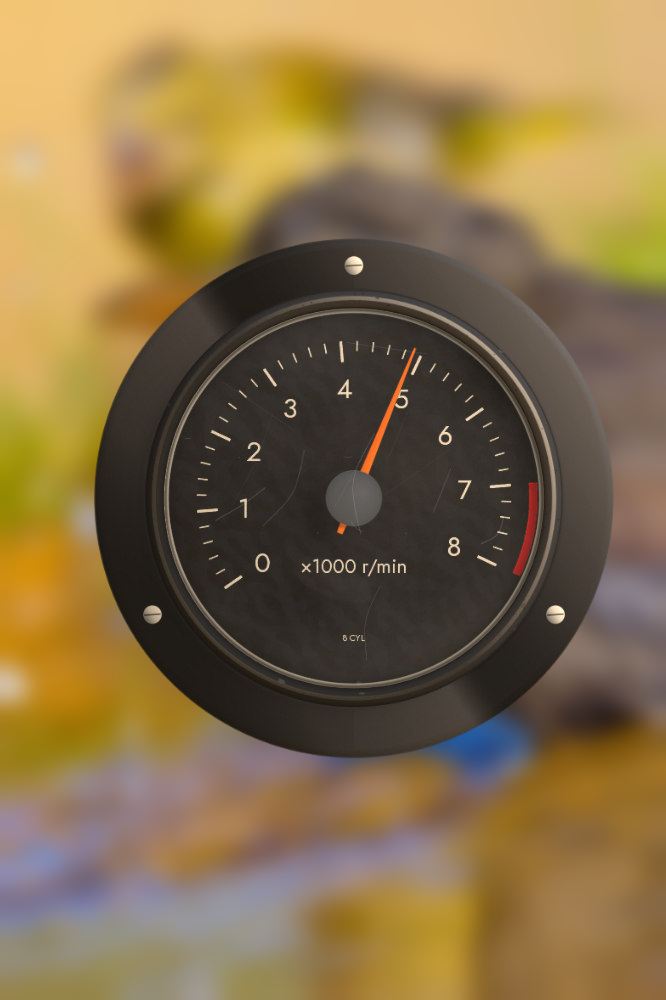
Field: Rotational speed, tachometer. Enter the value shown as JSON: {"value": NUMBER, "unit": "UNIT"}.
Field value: {"value": 4900, "unit": "rpm"}
